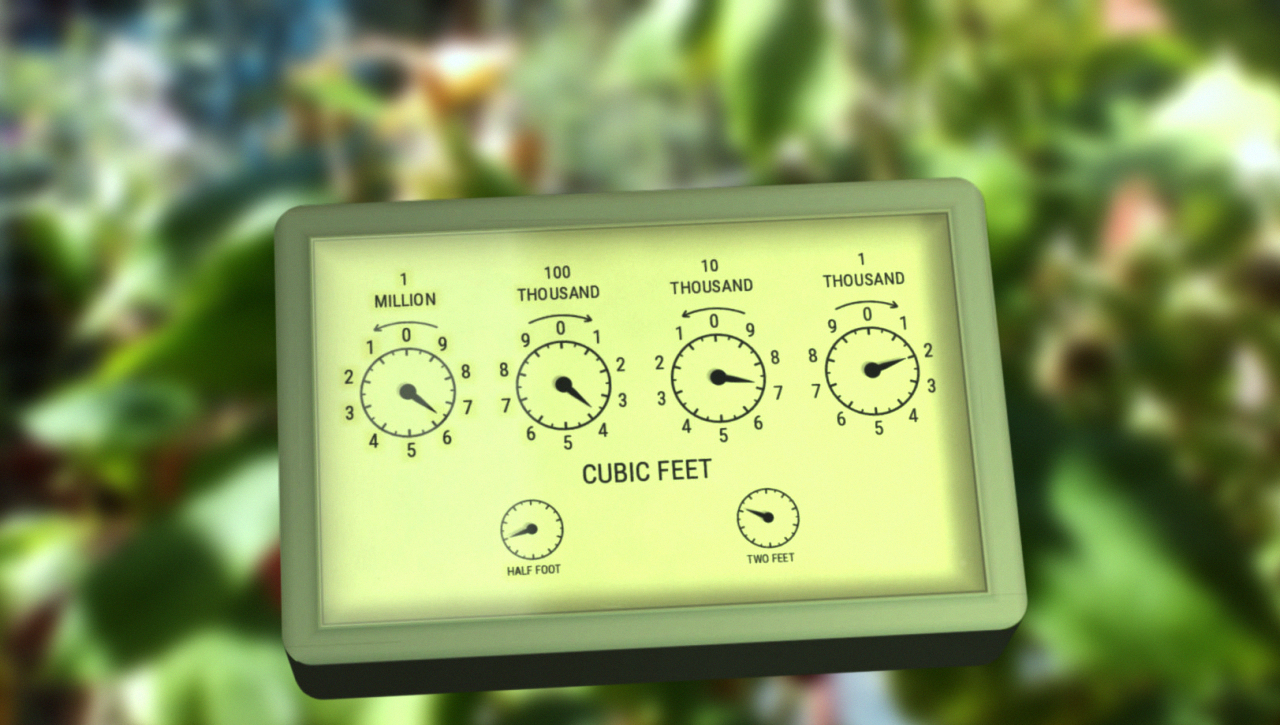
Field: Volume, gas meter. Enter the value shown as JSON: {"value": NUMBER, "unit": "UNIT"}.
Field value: {"value": 637200, "unit": "ft³"}
